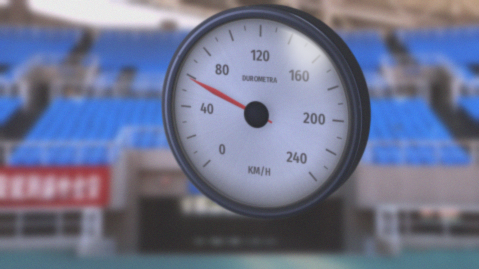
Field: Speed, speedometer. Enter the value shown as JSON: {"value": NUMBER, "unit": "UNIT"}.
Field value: {"value": 60, "unit": "km/h"}
